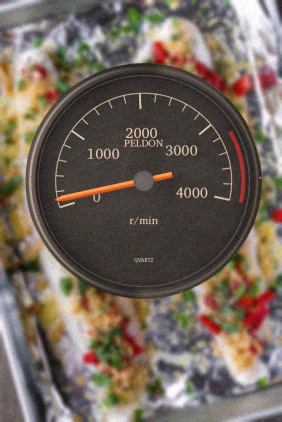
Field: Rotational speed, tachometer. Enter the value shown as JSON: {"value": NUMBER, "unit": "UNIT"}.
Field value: {"value": 100, "unit": "rpm"}
